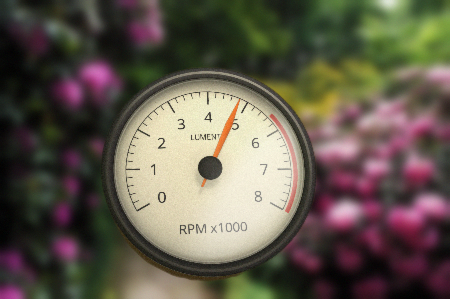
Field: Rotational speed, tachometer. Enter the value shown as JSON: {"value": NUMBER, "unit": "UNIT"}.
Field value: {"value": 4800, "unit": "rpm"}
